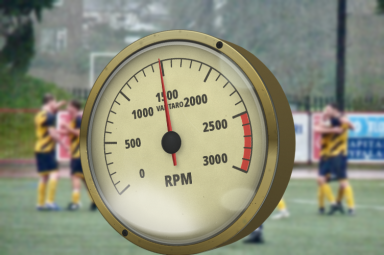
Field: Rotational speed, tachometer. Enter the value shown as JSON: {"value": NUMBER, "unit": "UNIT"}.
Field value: {"value": 1500, "unit": "rpm"}
